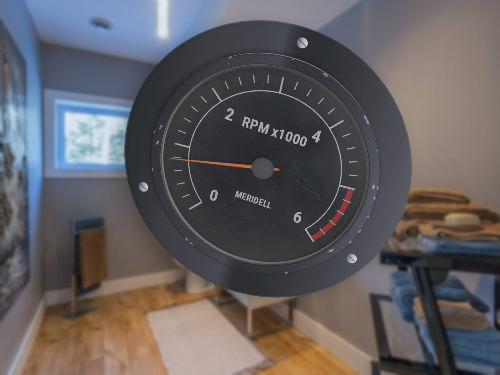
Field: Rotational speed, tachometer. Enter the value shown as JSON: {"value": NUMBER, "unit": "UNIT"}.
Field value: {"value": 800, "unit": "rpm"}
